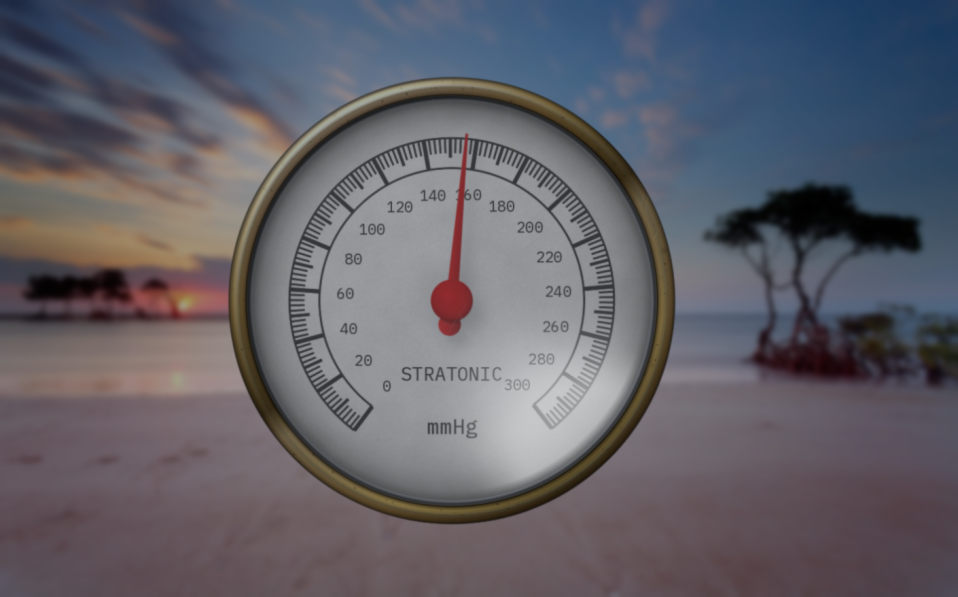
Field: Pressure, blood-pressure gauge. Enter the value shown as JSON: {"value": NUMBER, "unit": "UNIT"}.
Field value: {"value": 156, "unit": "mmHg"}
